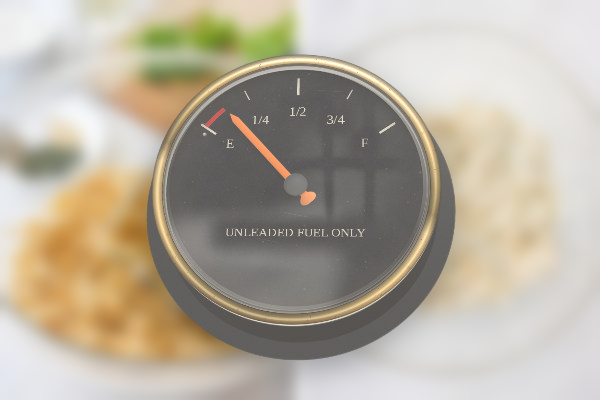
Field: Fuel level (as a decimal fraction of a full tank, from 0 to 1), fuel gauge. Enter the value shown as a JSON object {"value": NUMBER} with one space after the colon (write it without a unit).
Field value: {"value": 0.125}
